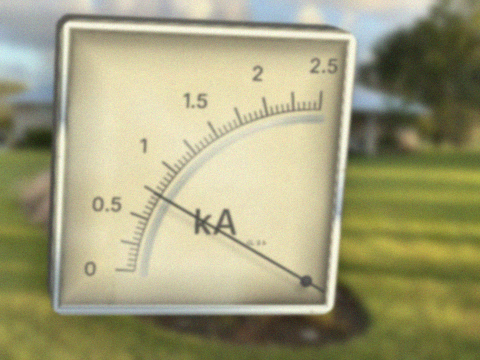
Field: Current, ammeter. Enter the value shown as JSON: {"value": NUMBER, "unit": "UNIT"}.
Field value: {"value": 0.75, "unit": "kA"}
